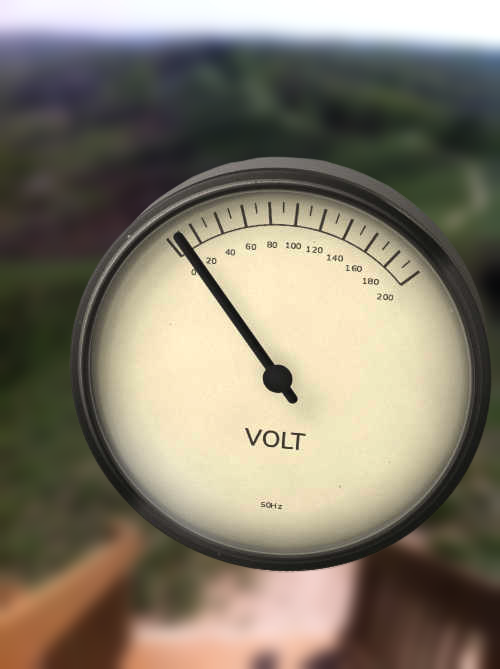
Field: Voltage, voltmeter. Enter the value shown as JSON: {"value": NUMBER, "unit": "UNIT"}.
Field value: {"value": 10, "unit": "V"}
